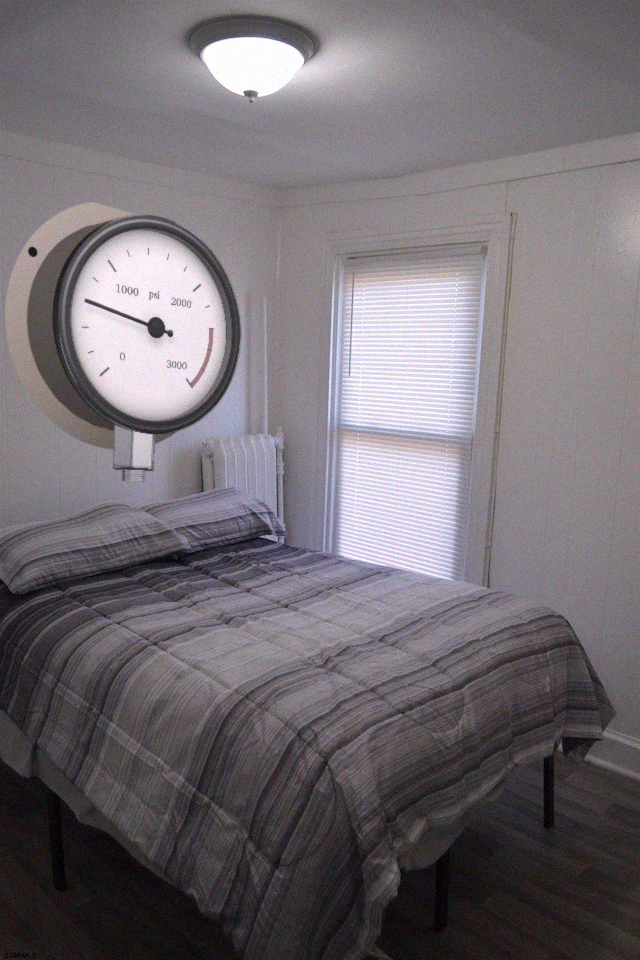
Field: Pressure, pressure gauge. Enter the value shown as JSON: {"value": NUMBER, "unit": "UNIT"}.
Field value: {"value": 600, "unit": "psi"}
